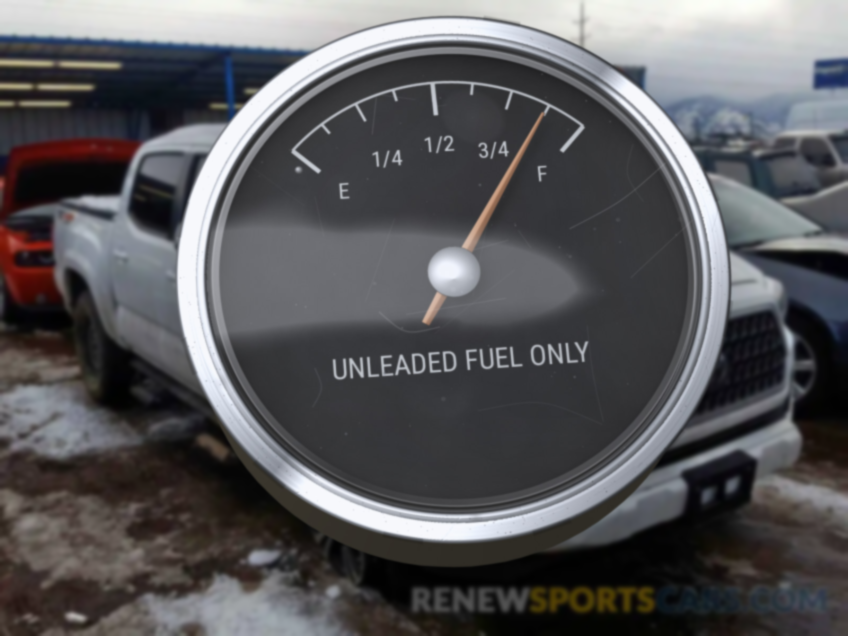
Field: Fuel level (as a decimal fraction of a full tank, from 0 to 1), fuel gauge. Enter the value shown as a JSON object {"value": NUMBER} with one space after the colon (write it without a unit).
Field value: {"value": 0.875}
